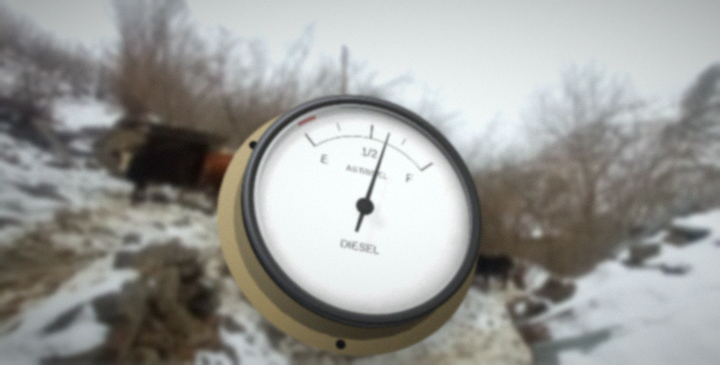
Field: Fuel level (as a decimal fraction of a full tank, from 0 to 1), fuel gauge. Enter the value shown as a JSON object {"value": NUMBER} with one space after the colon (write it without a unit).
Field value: {"value": 0.625}
